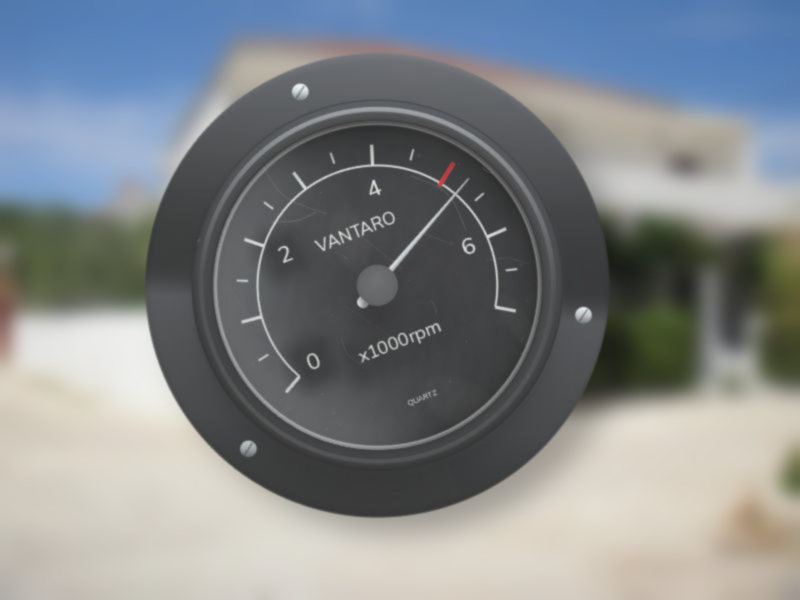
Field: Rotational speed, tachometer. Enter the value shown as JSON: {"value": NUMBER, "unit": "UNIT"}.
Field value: {"value": 5250, "unit": "rpm"}
